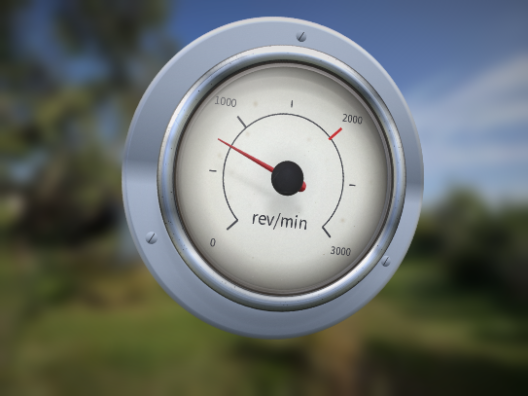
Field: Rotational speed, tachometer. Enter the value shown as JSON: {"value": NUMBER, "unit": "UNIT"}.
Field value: {"value": 750, "unit": "rpm"}
